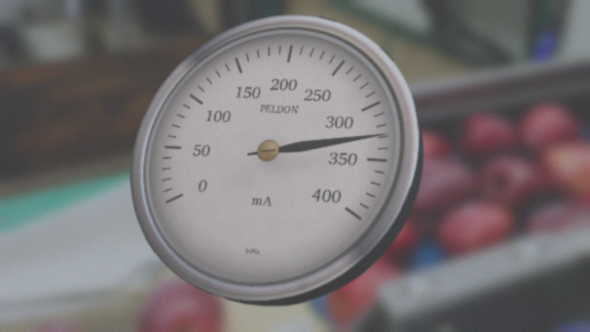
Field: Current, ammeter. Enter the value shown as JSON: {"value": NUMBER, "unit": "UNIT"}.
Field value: {"value": 330, "unit": "mA"}
